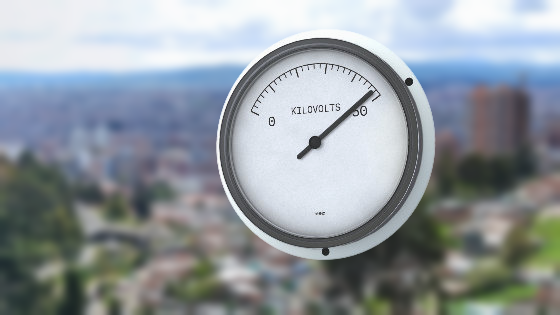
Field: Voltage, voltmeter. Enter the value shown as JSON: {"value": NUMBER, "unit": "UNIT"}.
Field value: {"value": 48, "unit": "kV"}
